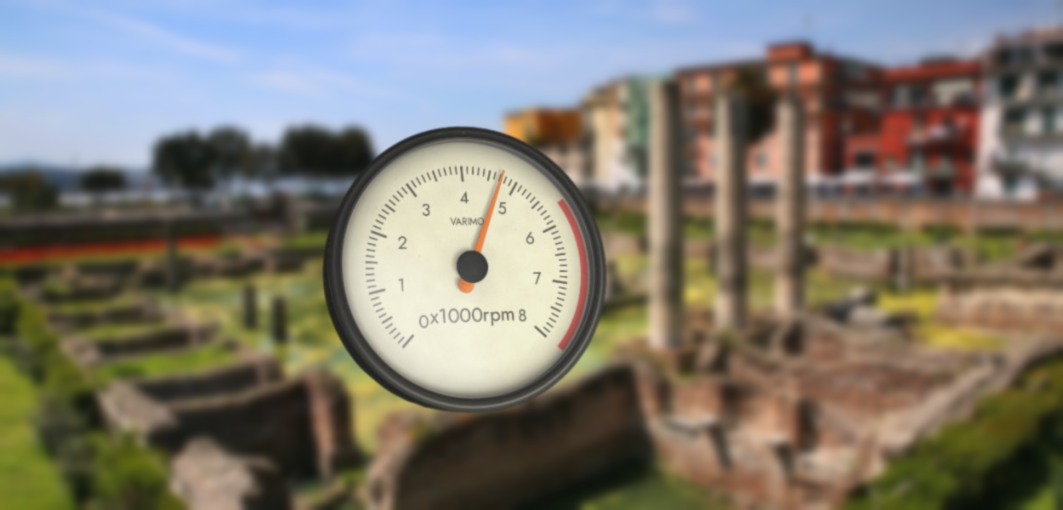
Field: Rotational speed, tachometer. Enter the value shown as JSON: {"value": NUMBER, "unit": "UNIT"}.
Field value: {"value": 4700, "unit": "rpm"}
